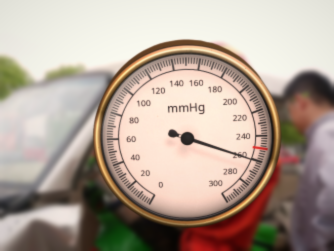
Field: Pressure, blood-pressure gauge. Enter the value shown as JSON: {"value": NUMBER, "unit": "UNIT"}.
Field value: {"value": 260, "unit": "mmHg"}
